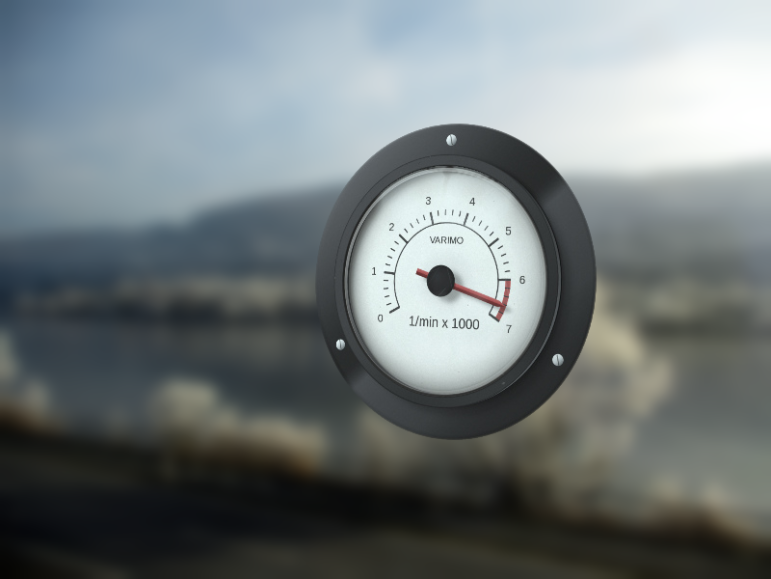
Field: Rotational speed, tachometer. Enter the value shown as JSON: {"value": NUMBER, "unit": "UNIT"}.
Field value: {"value": 6600, "unit": "rpm"}
